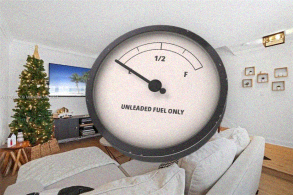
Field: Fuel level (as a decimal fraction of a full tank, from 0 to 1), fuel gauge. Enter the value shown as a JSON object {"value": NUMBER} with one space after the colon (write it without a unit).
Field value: {"value": 0}
